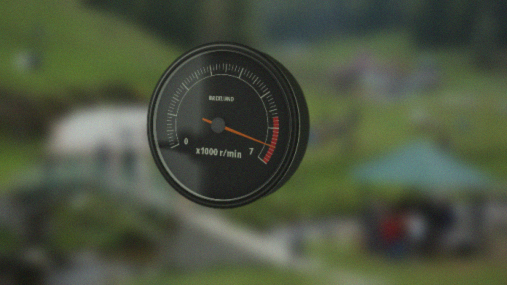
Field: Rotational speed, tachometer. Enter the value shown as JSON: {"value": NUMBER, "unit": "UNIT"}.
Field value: {"value": 6500, "unit": "rpm"}
